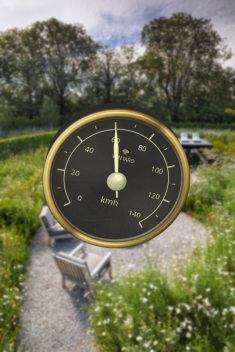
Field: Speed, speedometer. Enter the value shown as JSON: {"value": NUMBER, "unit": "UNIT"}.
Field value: {"value": 60, "unit": "km/h"}
